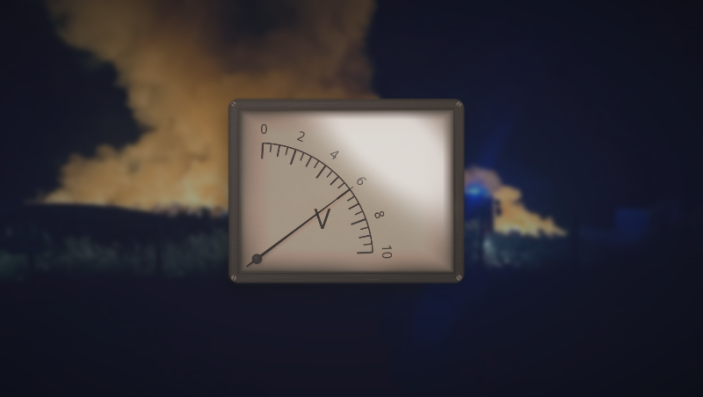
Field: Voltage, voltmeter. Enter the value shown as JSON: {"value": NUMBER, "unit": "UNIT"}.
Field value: {"value": 6, "unit": "V"}
